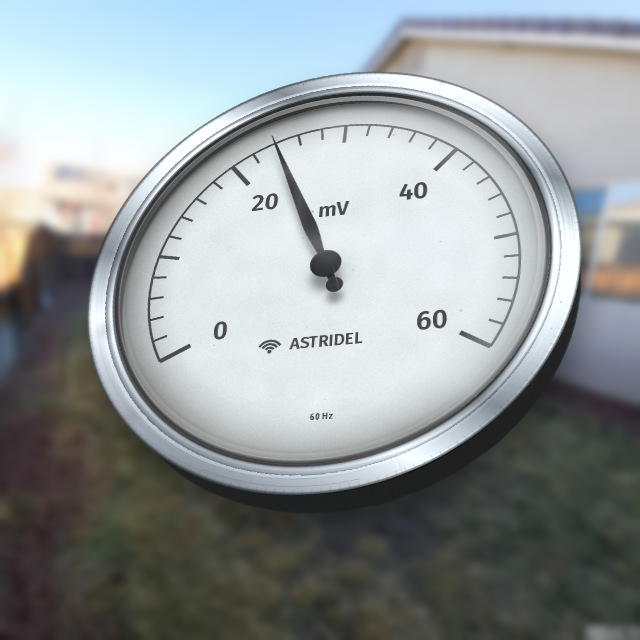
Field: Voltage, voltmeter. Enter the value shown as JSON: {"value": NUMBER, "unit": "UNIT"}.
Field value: {"value": 24, "unit": "mV"}
